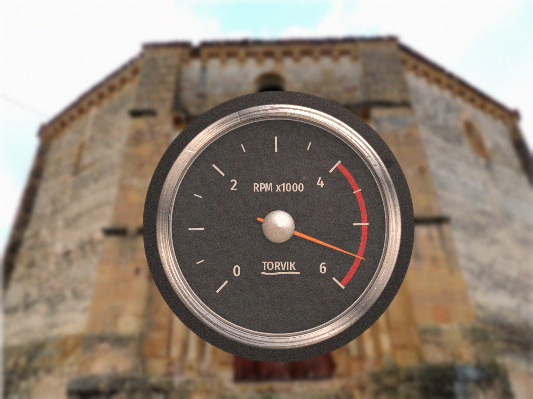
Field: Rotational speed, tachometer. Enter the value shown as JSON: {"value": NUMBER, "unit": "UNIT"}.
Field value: {"value": 5500, "unit": "rpm"}
